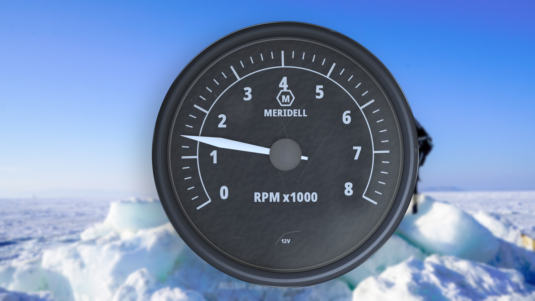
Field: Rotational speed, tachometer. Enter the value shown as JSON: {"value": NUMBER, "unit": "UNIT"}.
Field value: {"value": 1400, "unit": "rpm"}
